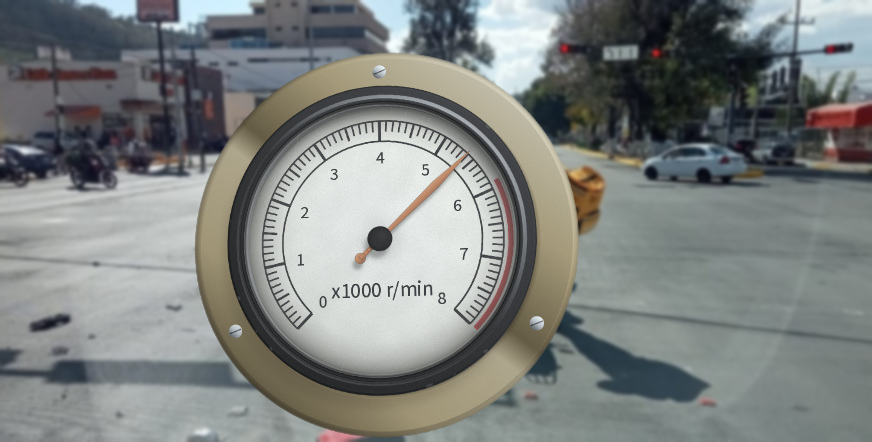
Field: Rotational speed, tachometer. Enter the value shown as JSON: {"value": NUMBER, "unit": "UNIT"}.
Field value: {"value": 5400, "unit": "rpm"}
